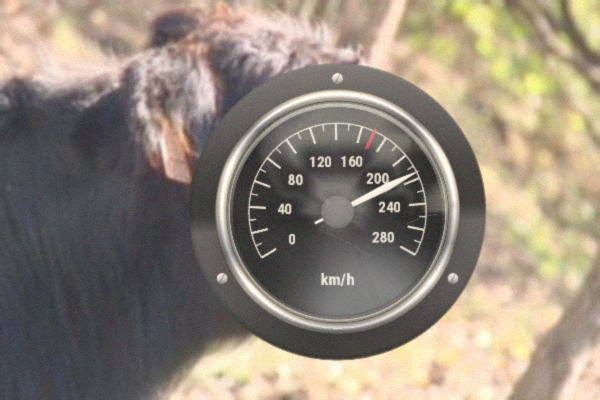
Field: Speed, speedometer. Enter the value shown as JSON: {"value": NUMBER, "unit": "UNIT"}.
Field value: {"value": 215, "unit": "km/h"}
